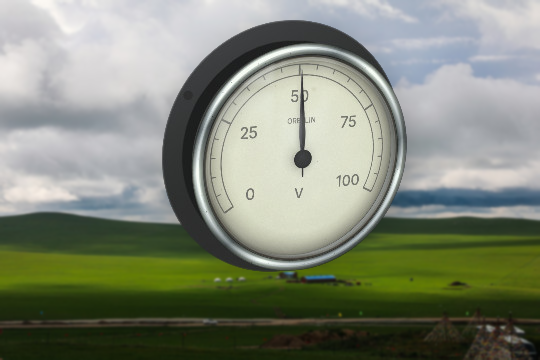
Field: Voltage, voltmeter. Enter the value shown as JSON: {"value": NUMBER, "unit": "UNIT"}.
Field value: {"value": 50, "unit": "V"}
